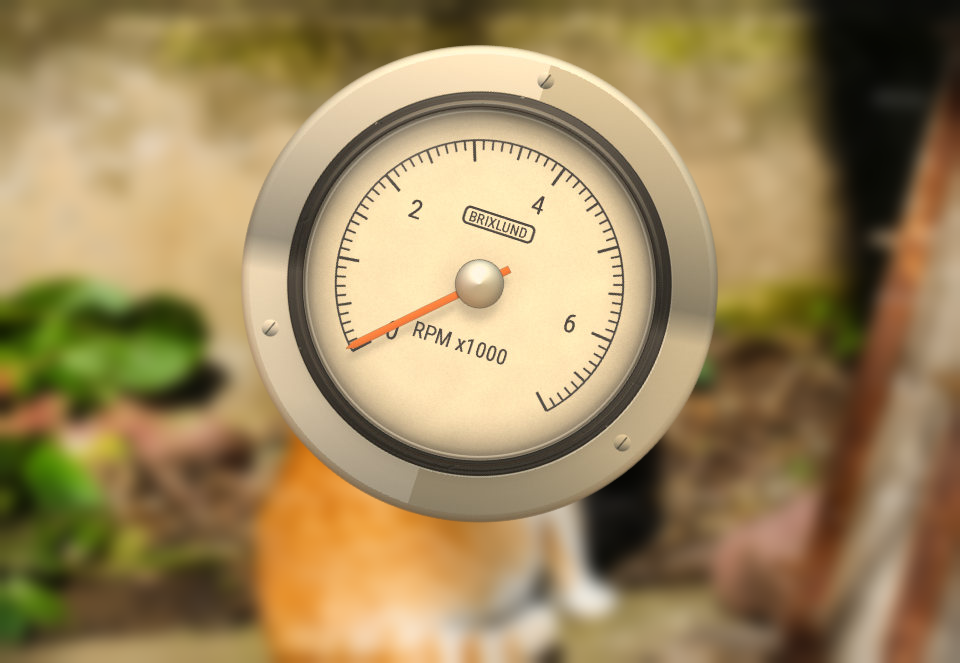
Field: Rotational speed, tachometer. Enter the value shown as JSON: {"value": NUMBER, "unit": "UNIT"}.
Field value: {"value": 50, "unit": "rpm"}
